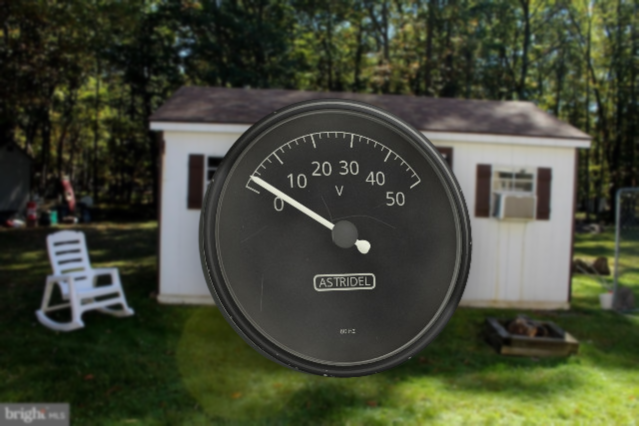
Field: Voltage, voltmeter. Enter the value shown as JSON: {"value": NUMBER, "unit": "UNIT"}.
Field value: {"value": 2, "unit": "V"}
